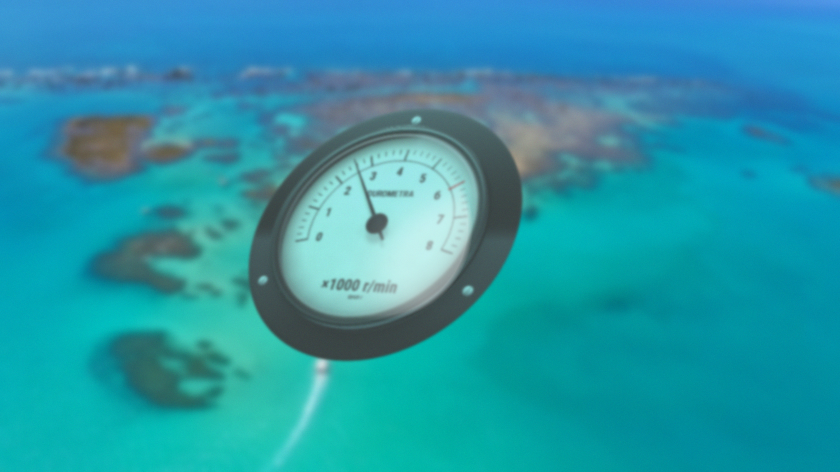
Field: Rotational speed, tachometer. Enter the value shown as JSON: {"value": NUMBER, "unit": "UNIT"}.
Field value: {"value": 2600, "unit": "rpm"}
